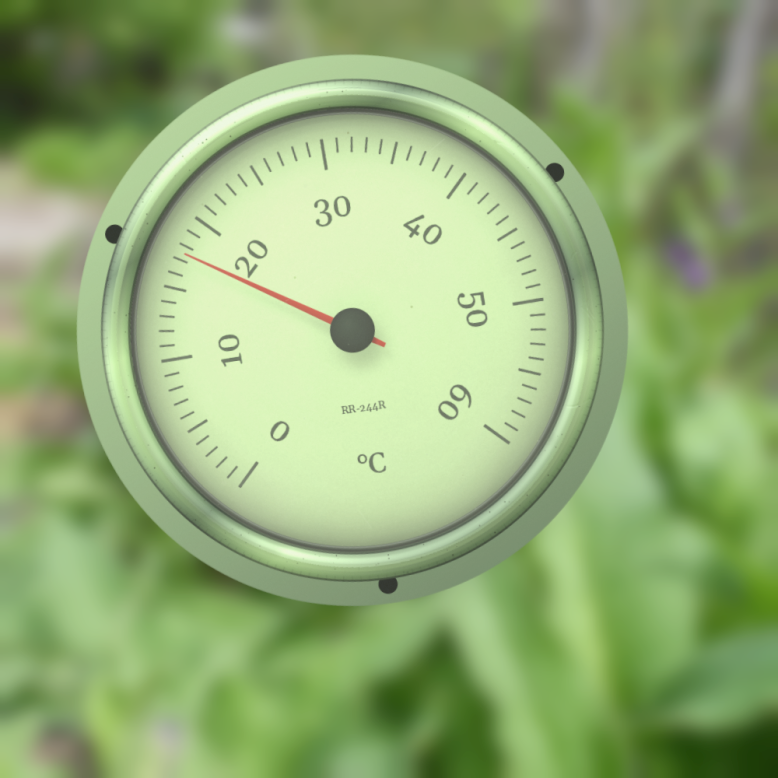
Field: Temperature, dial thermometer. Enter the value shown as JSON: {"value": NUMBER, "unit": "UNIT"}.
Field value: {"value": 17.5, "unit": "°C"}
